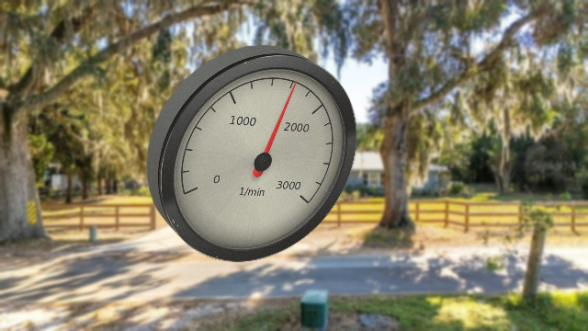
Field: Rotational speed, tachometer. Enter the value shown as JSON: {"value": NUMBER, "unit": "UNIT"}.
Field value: {"value": 1600, "unit": "rpm"}
